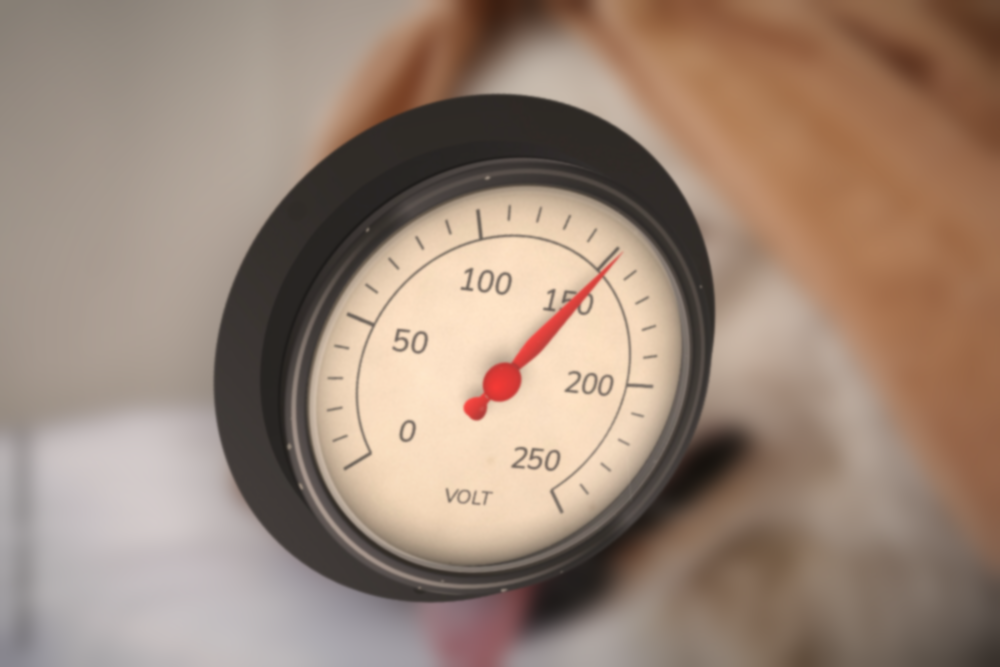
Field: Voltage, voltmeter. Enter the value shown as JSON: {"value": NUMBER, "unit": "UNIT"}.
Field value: {"value": 150, "unit": "V"}
